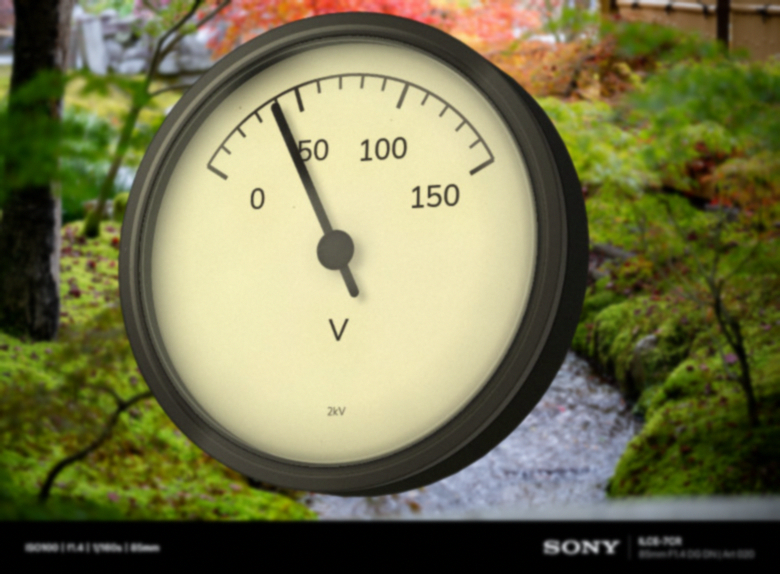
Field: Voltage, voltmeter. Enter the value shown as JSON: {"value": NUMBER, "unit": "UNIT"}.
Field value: {"value": 40, "unit": "V"}
